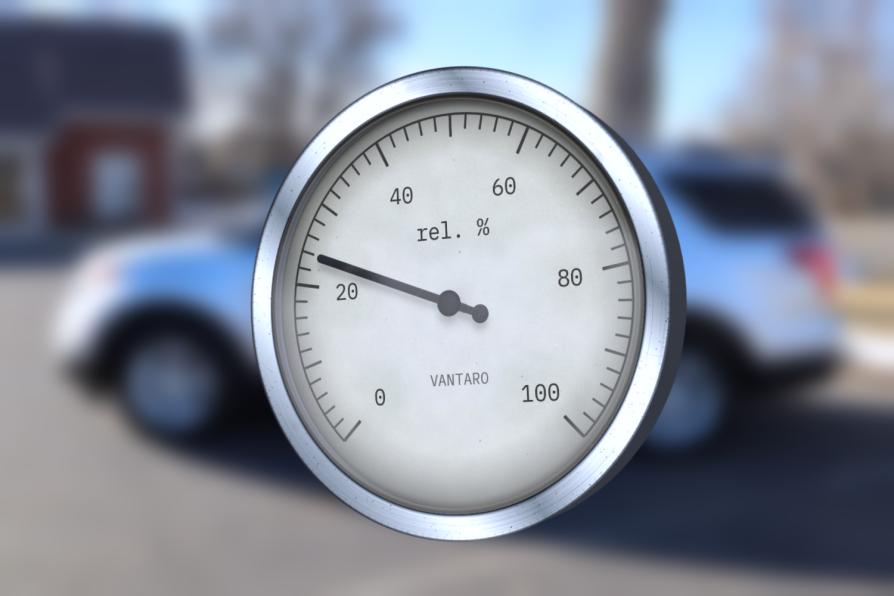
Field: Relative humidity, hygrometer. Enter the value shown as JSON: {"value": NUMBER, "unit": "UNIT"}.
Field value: {"value": 24, "unit": "%"}
